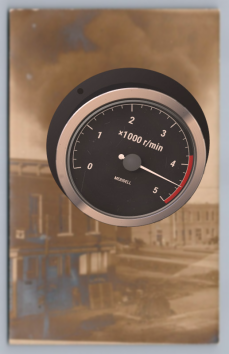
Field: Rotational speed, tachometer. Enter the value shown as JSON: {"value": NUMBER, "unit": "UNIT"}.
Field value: {"value": 4500, "unit": "rpm"}
